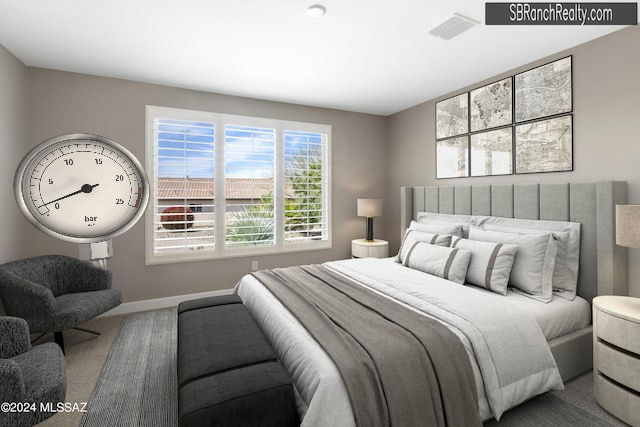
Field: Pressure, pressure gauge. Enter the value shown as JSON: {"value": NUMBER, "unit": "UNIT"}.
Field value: {"value": 1, "unit": "bar"}
